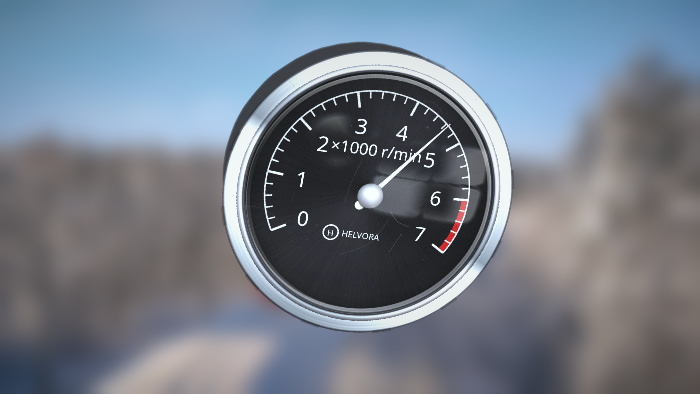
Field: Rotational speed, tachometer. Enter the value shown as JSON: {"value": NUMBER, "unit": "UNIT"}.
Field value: {"value": 4600, "unit": "rpm"}
